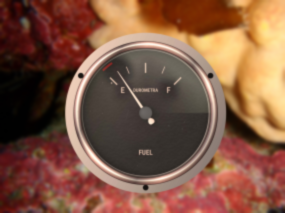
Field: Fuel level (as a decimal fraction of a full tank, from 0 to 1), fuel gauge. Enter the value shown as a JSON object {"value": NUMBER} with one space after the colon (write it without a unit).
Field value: {"value": 0.125}
